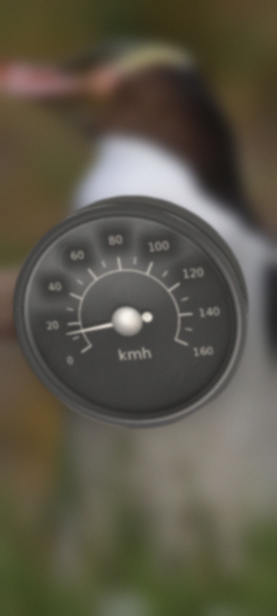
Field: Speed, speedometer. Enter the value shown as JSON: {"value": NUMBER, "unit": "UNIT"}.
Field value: {"value": 15, "unit": "km/h"}
